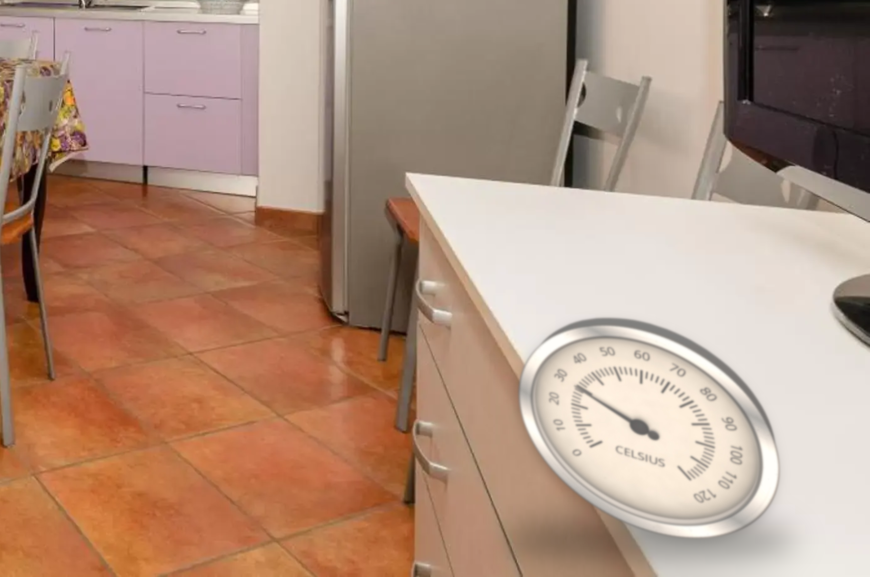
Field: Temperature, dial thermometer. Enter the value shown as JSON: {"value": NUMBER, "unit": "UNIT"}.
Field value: {"value": 30, "unit": "°C"}
